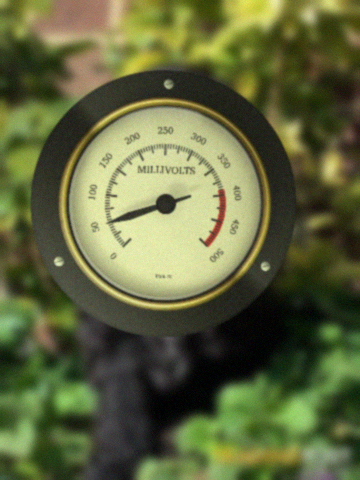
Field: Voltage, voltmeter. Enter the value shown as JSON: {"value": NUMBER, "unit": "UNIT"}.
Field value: {"value": 50, "unit": "mV"}
